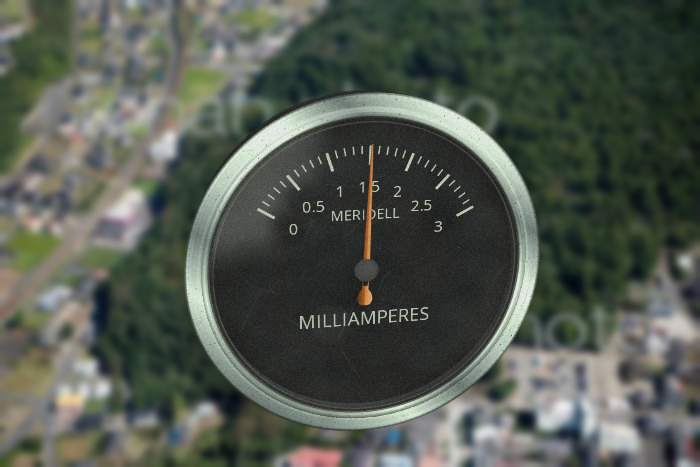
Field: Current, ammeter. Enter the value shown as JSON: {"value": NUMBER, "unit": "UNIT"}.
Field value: {"value": 1.5, "unit": "mA"}
